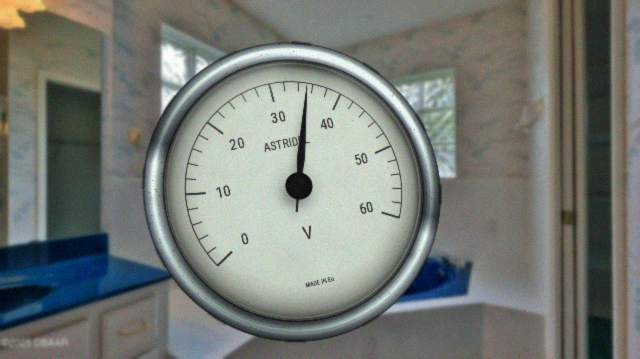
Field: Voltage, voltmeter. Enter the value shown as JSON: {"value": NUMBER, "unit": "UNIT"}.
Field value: {"value": 35, "unit": "V"}
